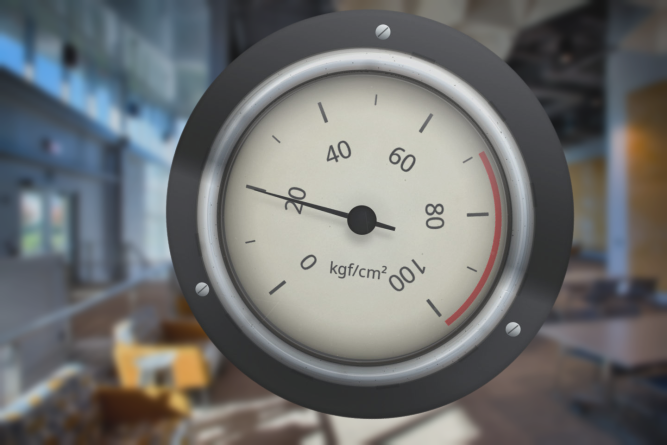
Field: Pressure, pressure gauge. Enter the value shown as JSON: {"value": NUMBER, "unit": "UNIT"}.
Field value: {"value": 20, "unit": "kg/cm²"}
